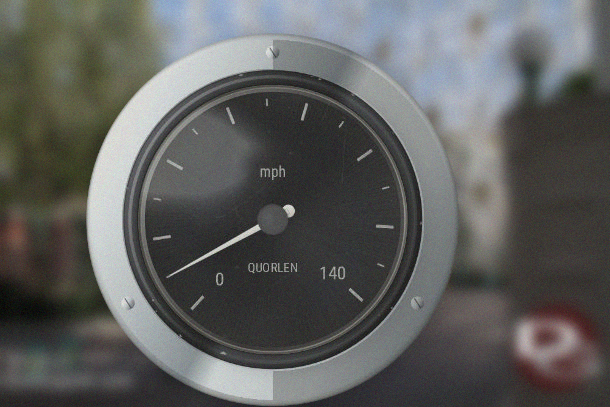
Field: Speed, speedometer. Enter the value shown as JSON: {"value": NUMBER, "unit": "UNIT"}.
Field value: {"value": 10, "unit": "mph"}
